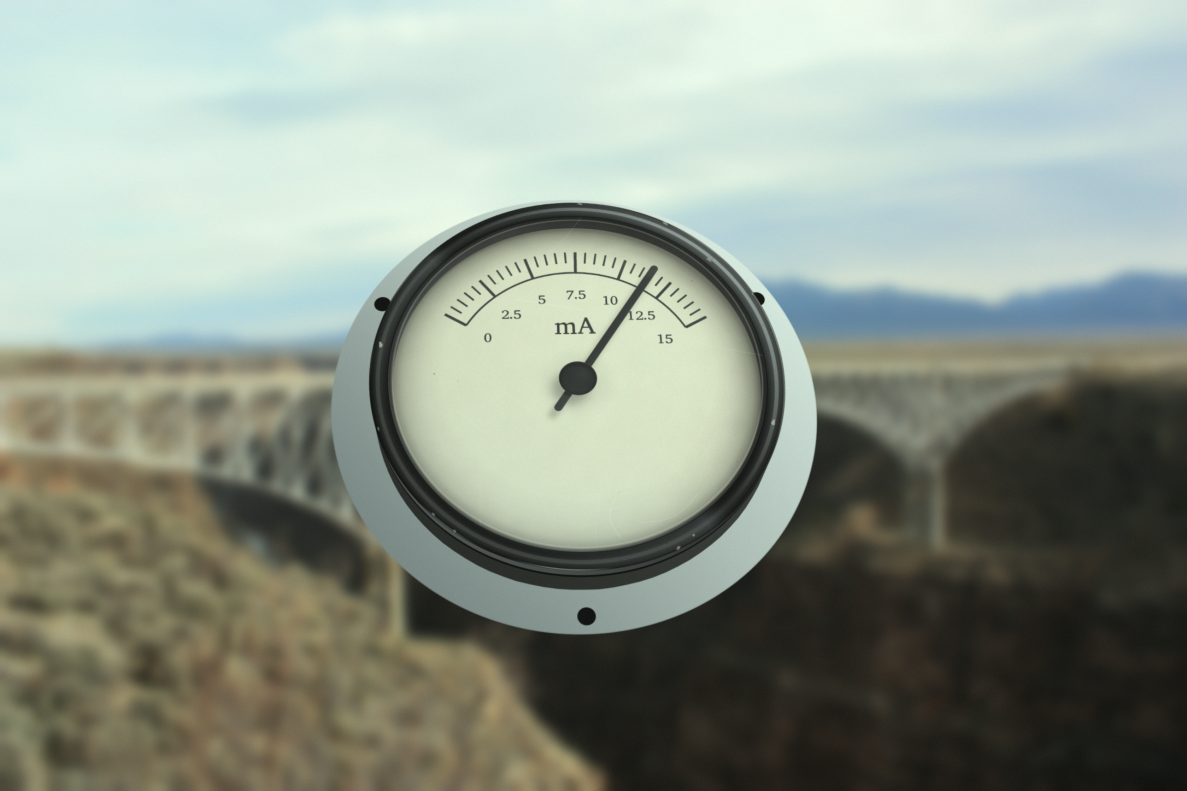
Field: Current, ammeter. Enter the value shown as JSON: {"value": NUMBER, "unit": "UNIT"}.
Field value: {"value": 11.5, "unit": "mA"}
